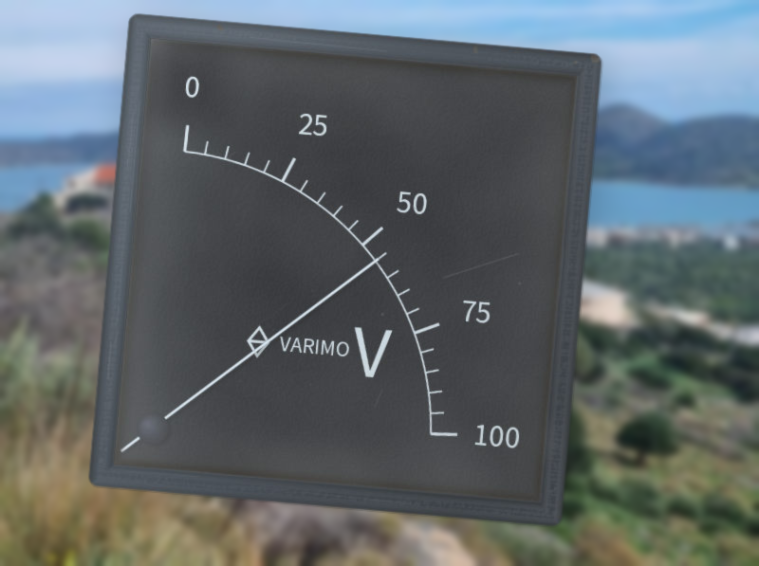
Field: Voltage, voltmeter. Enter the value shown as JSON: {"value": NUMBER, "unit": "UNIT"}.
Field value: {"value": 55, "unit": "V"}
